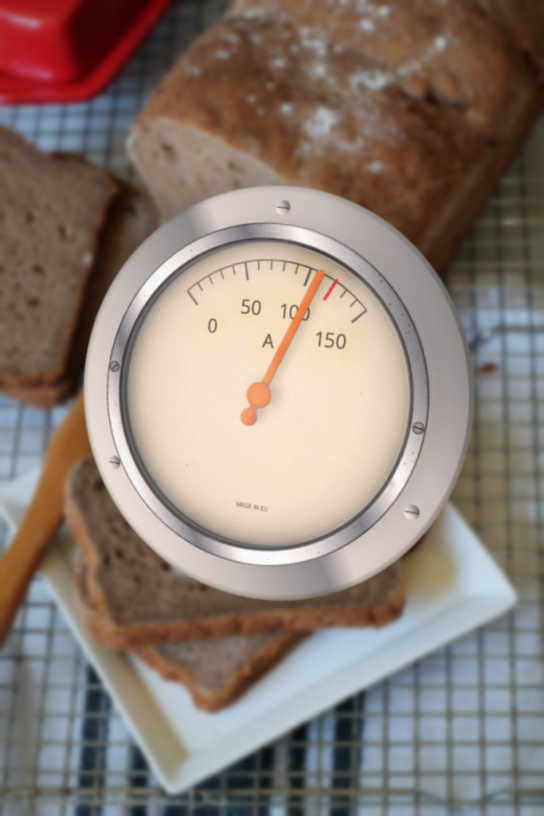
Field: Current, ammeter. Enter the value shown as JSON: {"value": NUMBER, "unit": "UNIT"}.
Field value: {"value": 110, "unit": "A"}
